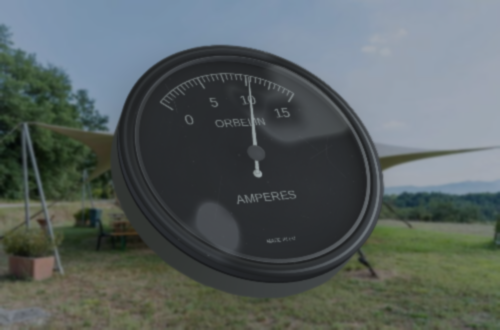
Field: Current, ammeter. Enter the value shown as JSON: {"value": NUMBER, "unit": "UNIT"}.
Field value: {"value": 10, "unit": "A"}
